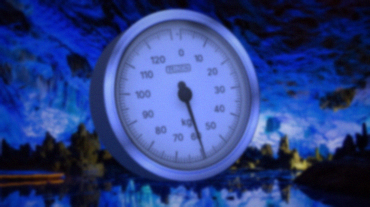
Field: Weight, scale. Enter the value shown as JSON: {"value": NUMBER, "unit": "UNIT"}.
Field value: {"value": 60, "unit": "kg"}
